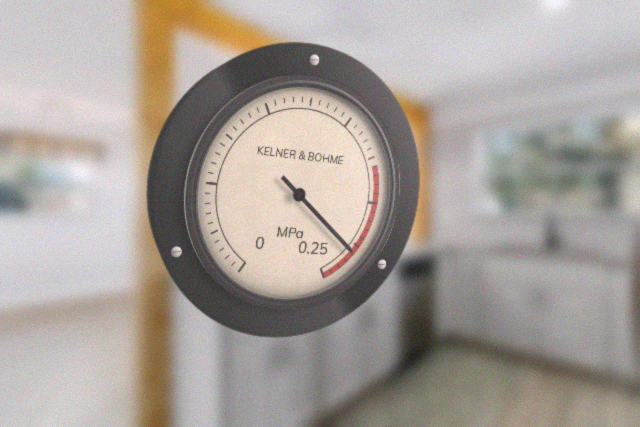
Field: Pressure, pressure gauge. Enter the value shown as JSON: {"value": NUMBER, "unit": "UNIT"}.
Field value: {"value": 0.23, "unit": "MPa"}
